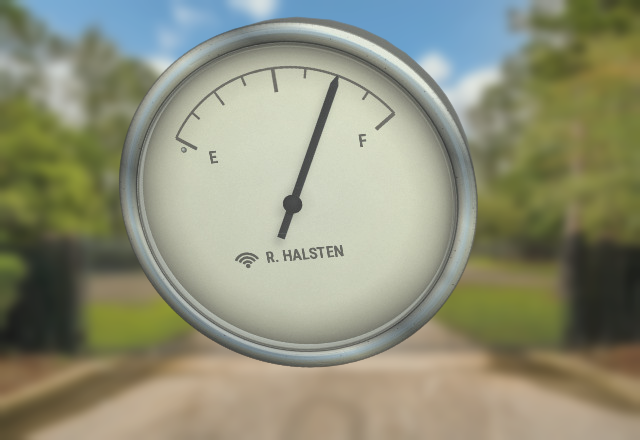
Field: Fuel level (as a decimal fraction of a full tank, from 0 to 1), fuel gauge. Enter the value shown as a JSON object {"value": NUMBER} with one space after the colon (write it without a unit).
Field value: {"value": 0.75}
